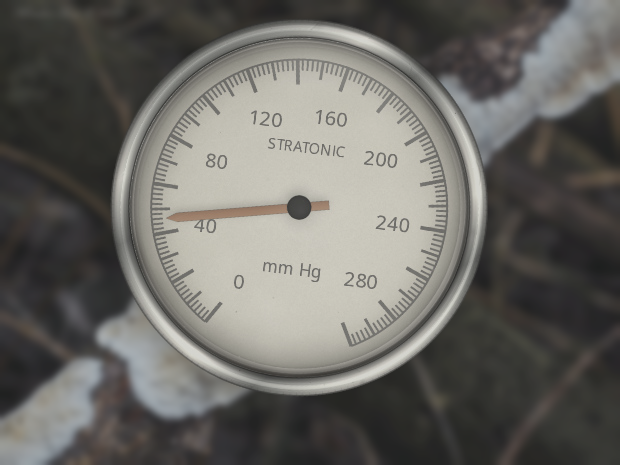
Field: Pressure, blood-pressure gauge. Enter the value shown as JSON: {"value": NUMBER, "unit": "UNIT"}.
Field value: {"value": 46, "unit": "mmHg"}
